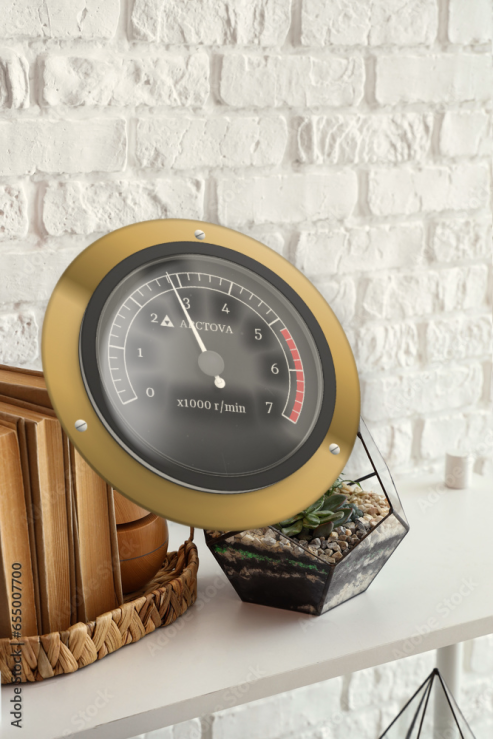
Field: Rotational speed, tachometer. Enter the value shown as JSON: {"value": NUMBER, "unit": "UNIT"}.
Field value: {"value": 2800, "unit": "rpm"}
